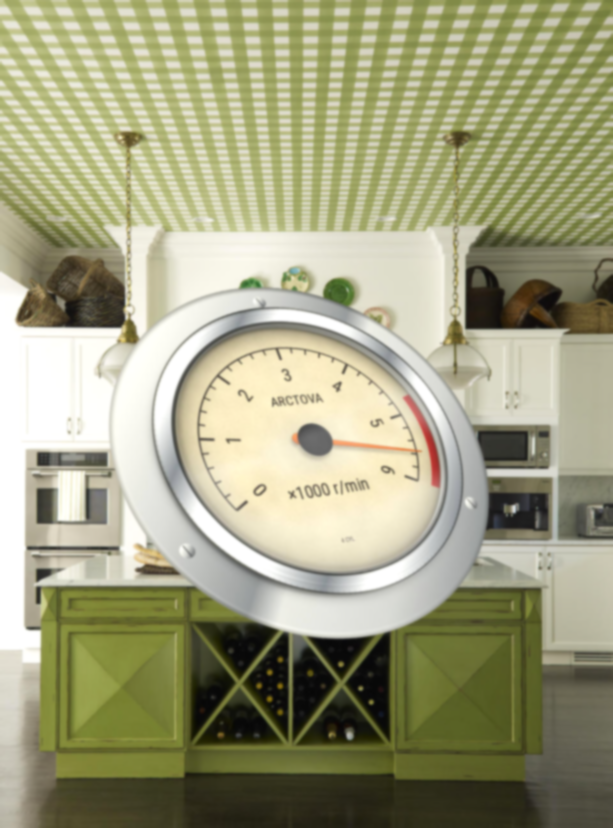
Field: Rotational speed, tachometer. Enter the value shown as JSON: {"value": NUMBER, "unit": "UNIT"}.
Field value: {"value": 5600, "unit": "rpm"}
